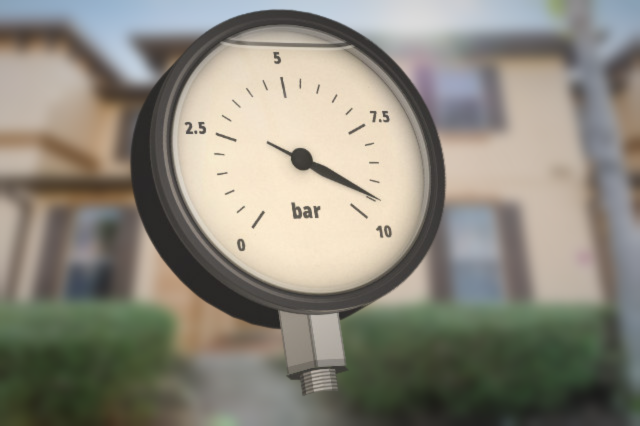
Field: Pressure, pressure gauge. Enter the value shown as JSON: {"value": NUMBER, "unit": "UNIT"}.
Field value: {"value": 9.5, "unit": "bar"}
